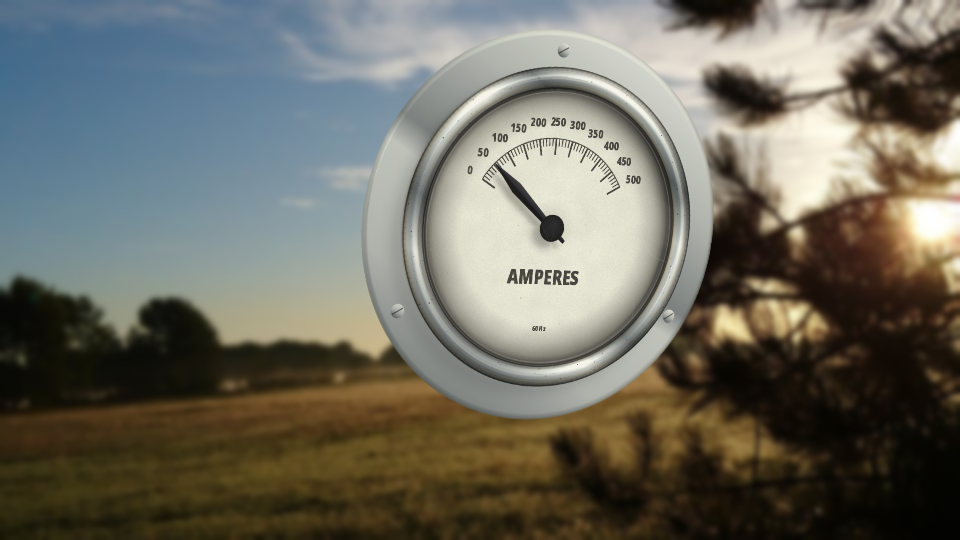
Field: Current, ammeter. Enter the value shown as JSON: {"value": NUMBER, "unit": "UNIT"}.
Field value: {"value": 50, "unit": "A"}
